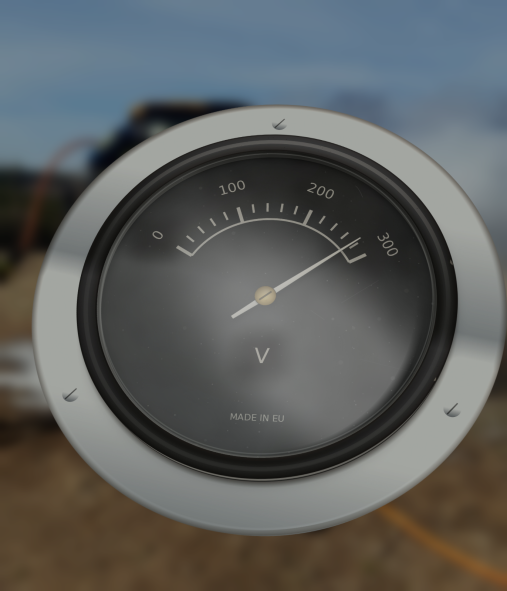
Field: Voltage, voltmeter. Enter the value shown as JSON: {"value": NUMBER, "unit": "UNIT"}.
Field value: {"value": 280, "unit": "V"}
